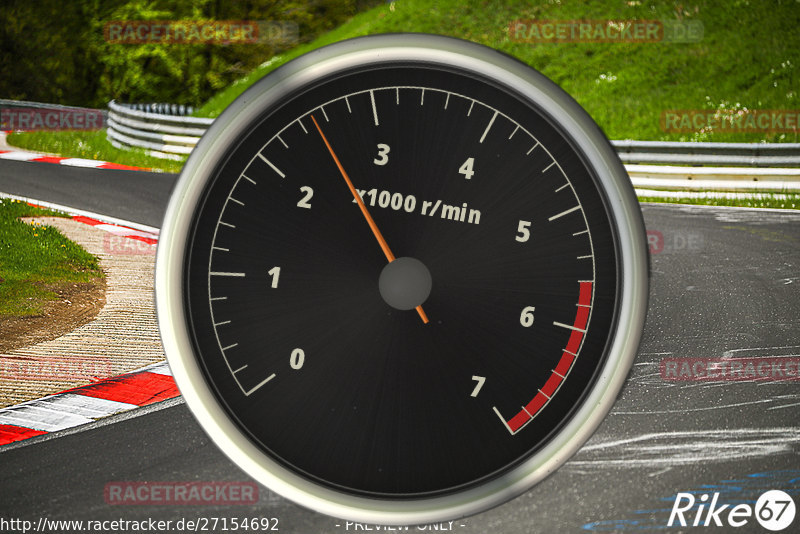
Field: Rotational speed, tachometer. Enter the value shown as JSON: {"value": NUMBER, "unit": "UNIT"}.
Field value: {"value": 2500, "unit": "rpm"}
